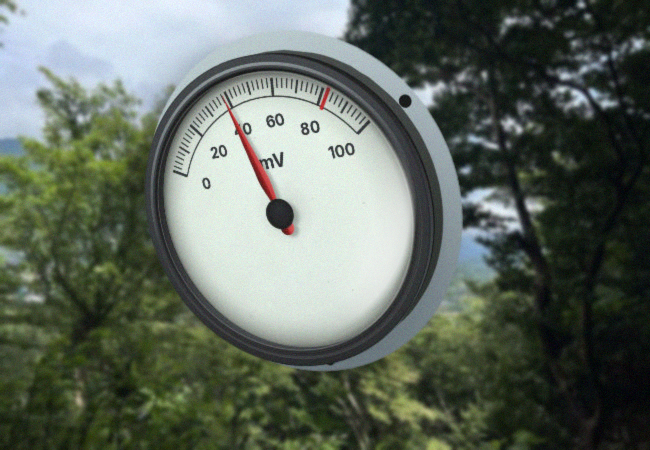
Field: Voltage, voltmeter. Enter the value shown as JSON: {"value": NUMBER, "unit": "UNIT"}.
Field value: {"value": 40, "unit": "mV"}
